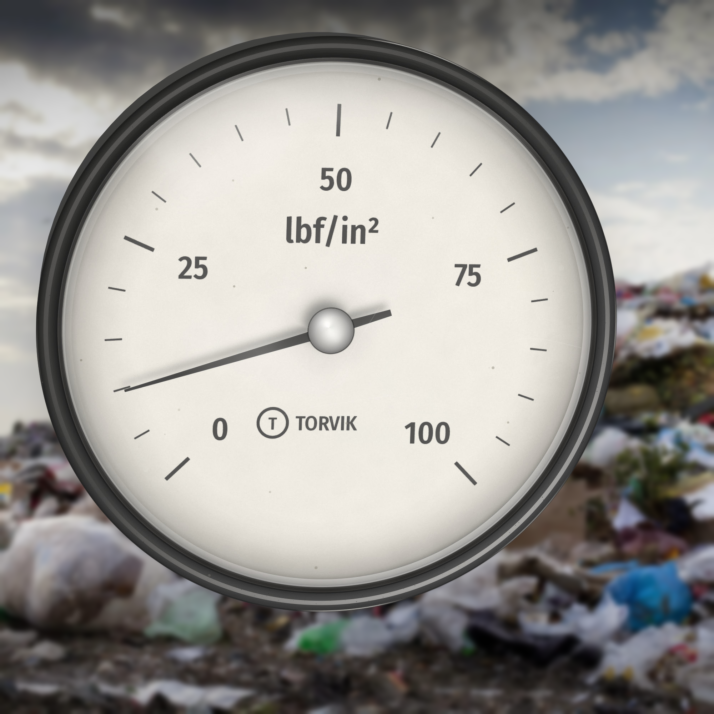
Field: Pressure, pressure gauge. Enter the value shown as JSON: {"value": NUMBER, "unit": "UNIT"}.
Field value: {"value": 10, "unit": "psi"}
